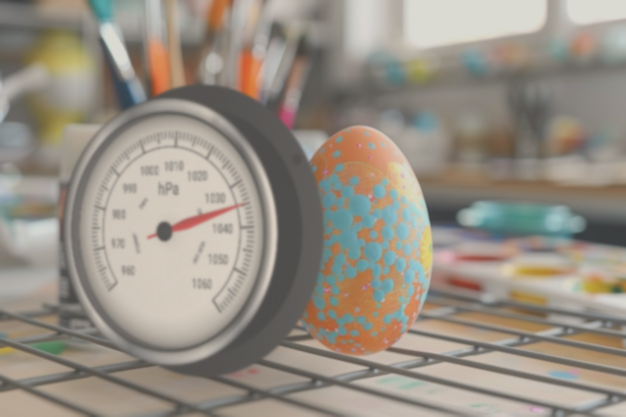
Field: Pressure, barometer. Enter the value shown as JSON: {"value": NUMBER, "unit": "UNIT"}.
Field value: {"value": 1035, "unit": "hPa"}
